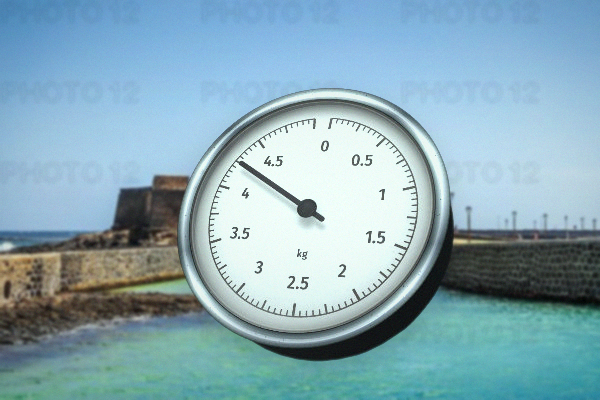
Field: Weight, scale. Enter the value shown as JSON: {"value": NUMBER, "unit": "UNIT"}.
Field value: {"value": 4.25, "unit": "kg"}
